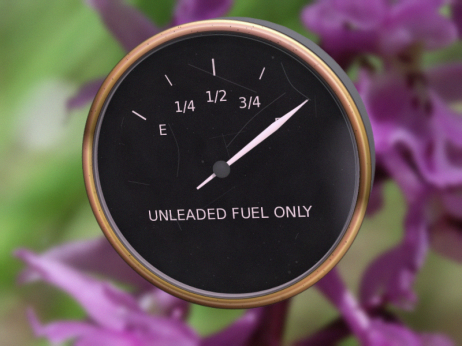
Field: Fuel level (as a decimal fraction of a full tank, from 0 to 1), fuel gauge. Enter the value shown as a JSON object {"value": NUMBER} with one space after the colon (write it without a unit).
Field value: {"value": 1}
